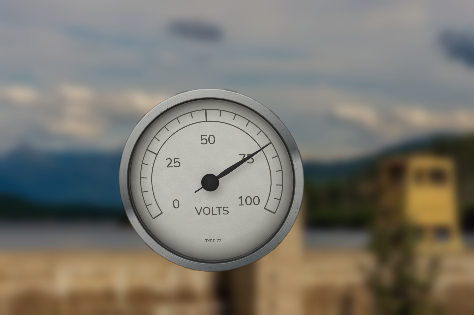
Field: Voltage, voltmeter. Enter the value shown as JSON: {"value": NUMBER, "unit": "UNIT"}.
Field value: {"value": 75, "unit": "V"}
